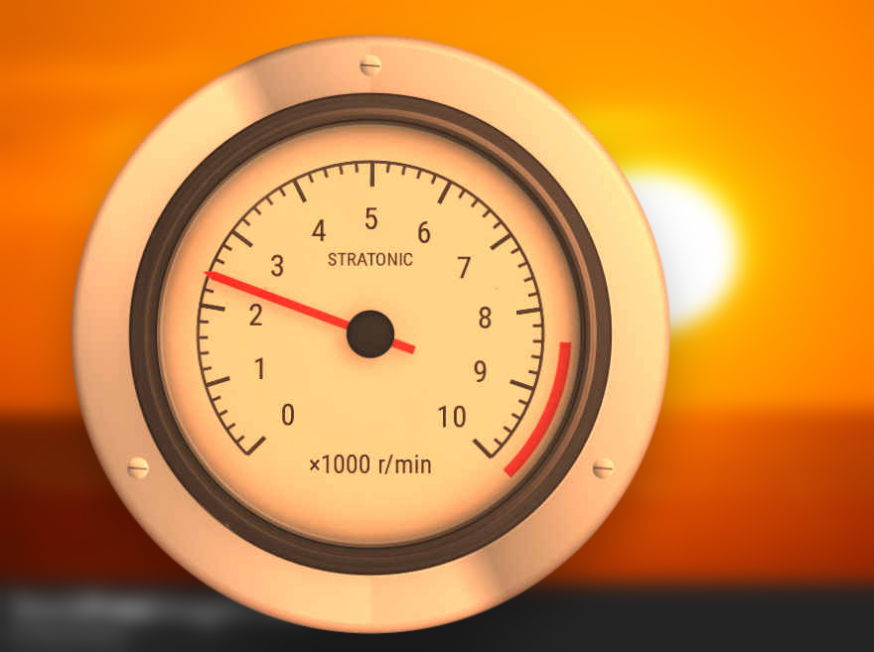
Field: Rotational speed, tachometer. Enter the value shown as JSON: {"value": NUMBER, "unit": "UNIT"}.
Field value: {"value": 2400, "unit": "rpm"}
